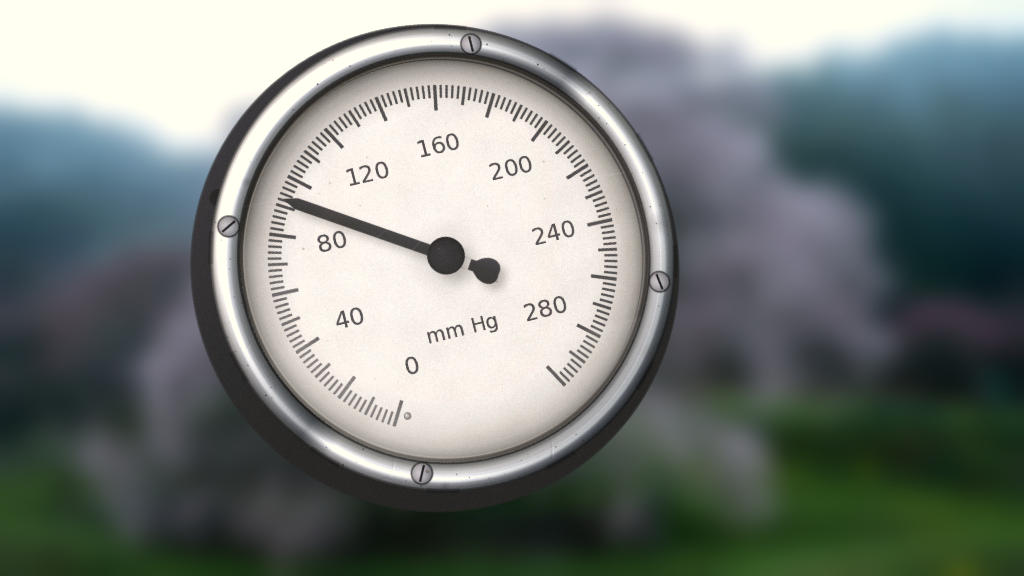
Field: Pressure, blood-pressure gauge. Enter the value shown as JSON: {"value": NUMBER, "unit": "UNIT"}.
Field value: {"value": 92, "unit": "mmHg"}
